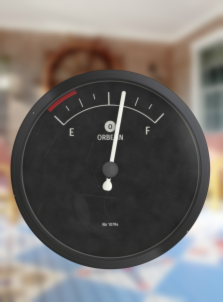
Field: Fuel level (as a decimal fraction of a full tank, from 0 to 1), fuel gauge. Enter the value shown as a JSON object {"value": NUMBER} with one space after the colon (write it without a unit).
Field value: {"value": 0.625}
